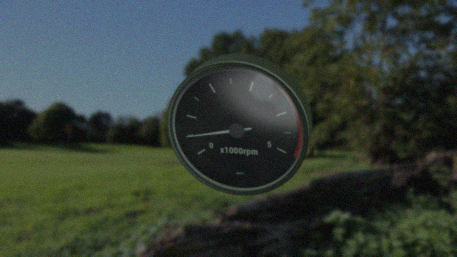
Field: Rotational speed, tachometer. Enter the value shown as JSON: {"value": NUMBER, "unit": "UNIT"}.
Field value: {"value": 500, "unit": "rpm"}
